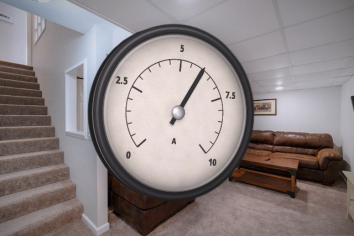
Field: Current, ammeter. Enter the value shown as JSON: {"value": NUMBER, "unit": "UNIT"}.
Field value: {"value": 6, "unit": "A"}
